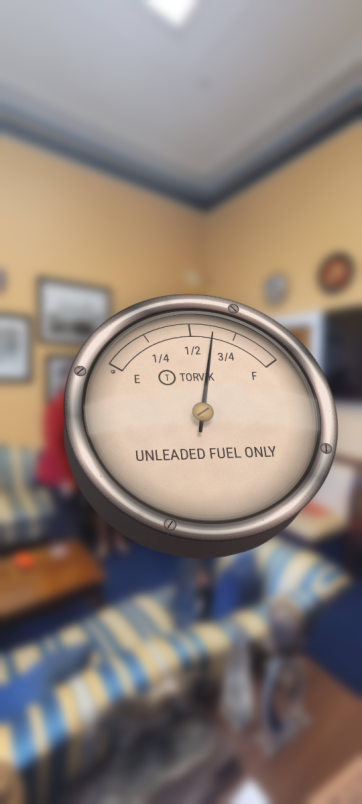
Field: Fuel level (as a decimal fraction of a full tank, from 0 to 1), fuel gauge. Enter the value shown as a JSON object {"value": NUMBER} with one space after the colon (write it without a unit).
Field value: {"value": 0.625}
